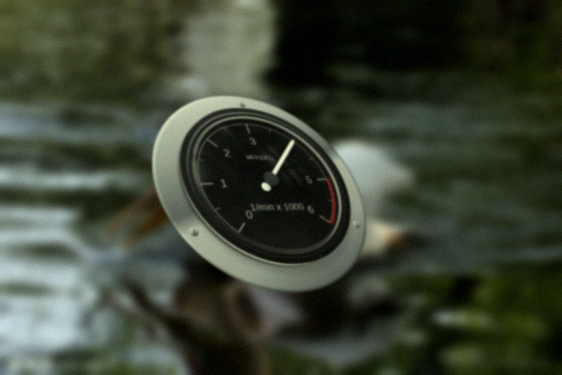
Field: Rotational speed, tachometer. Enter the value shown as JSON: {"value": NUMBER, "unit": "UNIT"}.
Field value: {"value": 4000, "unit": "rpm"}
